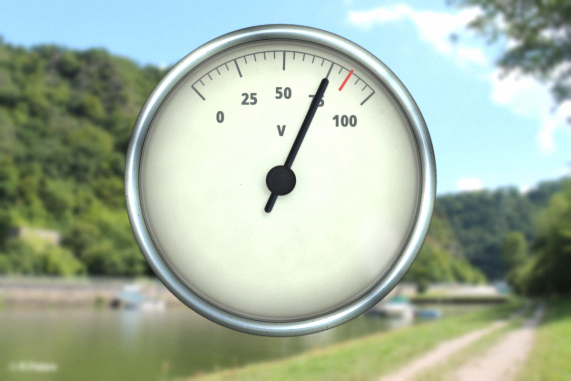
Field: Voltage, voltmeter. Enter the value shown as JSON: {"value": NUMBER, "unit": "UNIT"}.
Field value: {"value": 75, "unit": "V"}
